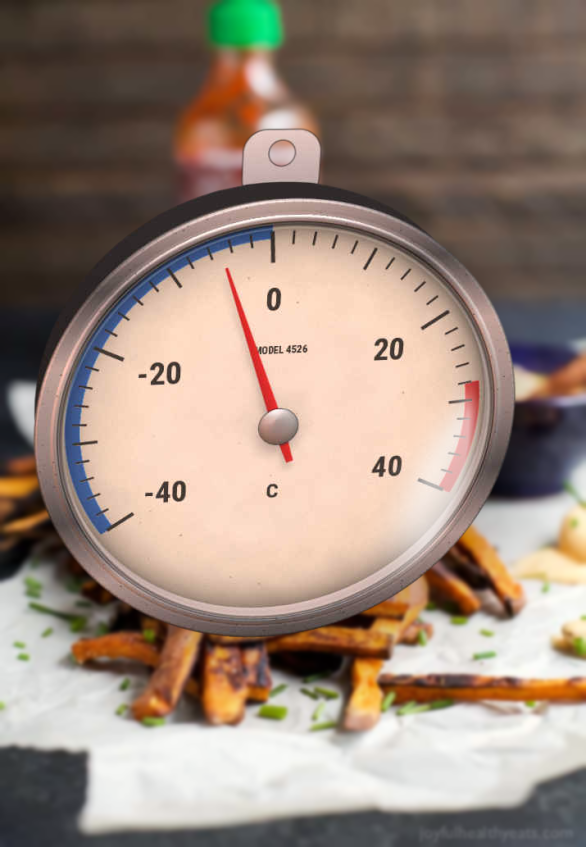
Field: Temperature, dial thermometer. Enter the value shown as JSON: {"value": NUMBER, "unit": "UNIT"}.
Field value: {"value": -5, "unit": "°C"}
